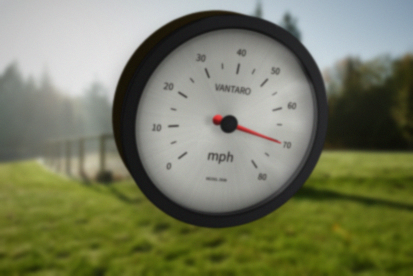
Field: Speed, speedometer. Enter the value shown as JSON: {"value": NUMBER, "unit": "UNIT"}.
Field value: {"value": 70, "unit": "mph"}
